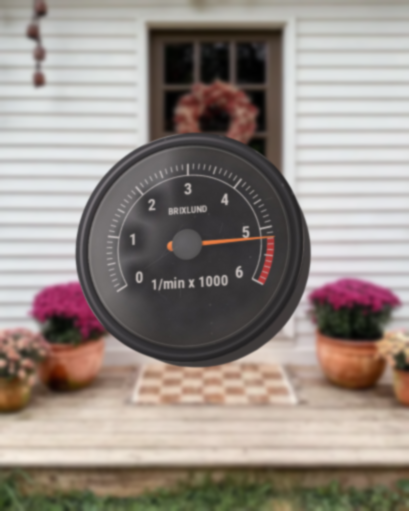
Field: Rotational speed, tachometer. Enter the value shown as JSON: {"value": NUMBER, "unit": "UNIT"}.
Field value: {"value": 5200, "unit": "rpm"}
